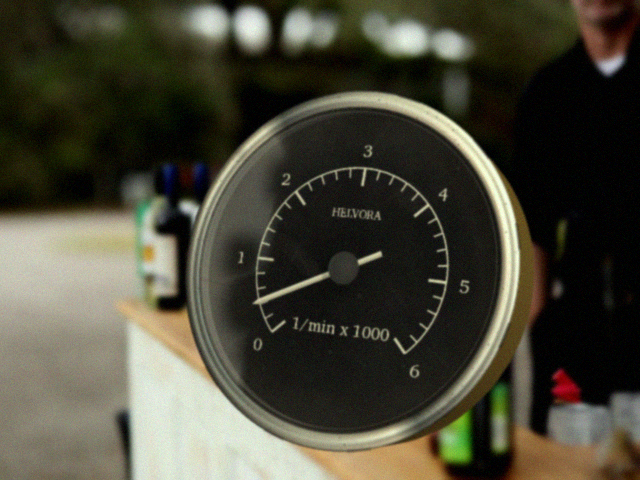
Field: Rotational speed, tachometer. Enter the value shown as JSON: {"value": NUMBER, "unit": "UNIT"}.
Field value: {"value": 400, "unit": "rpm"}
